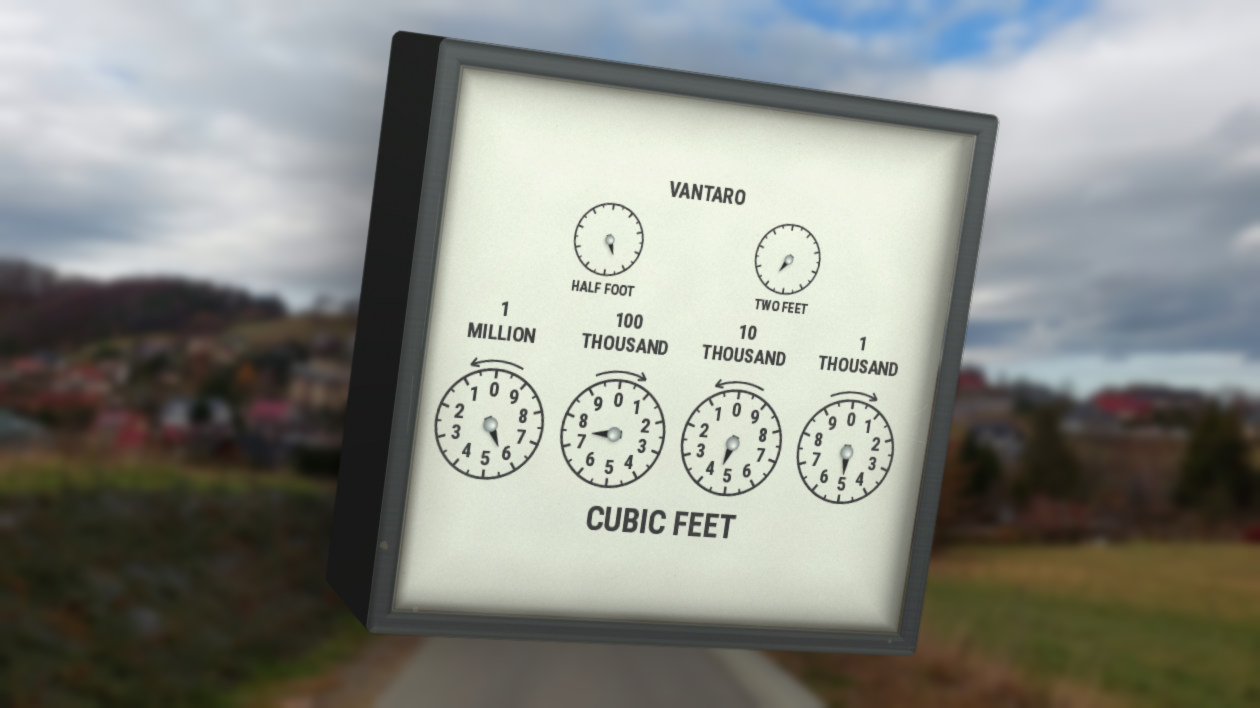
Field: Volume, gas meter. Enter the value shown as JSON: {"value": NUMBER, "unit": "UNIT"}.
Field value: {"value": 574500, "unit": "ft³"}
